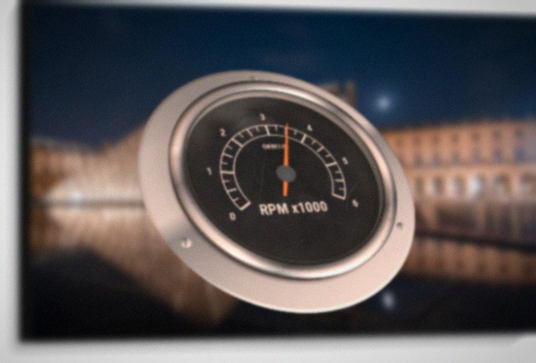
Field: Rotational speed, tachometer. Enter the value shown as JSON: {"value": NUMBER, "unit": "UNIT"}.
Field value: {"value": 3500, "unit": "rpm"}
